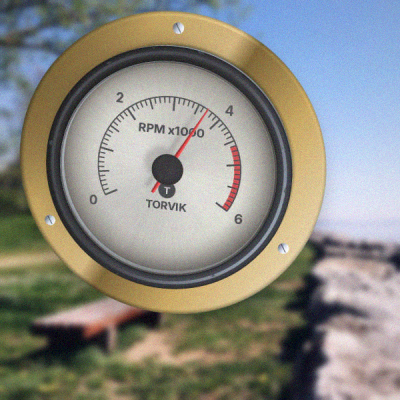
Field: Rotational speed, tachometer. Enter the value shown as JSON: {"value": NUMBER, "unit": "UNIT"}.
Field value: {"value": 3700, "unit": "rpm"}
